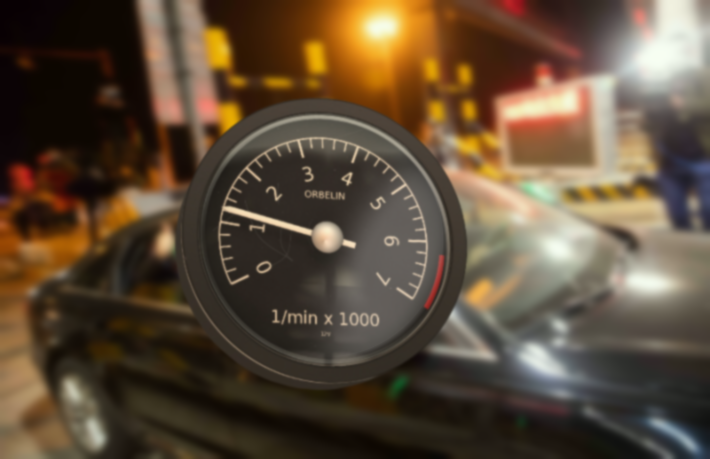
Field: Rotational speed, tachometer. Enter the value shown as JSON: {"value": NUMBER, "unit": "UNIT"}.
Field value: {"value": 1200, "unit": "rpm"}
